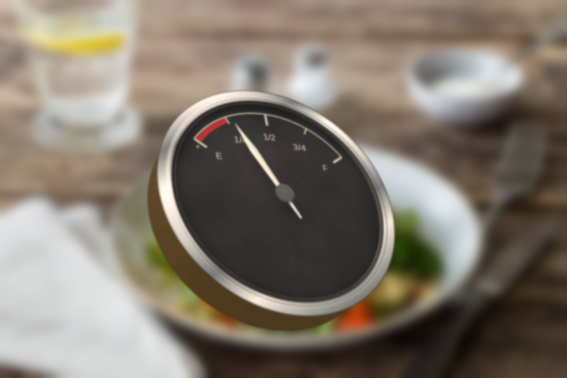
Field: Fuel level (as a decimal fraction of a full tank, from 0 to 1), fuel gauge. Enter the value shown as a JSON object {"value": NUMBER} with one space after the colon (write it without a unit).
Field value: {"value": 0.25}
